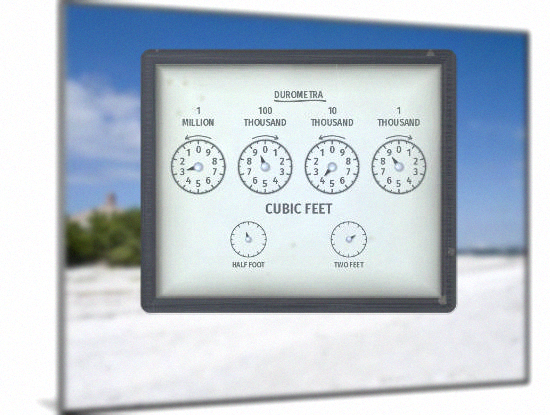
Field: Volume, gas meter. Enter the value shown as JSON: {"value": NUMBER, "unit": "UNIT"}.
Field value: {"value": 293900, "unit": "ft³"}
